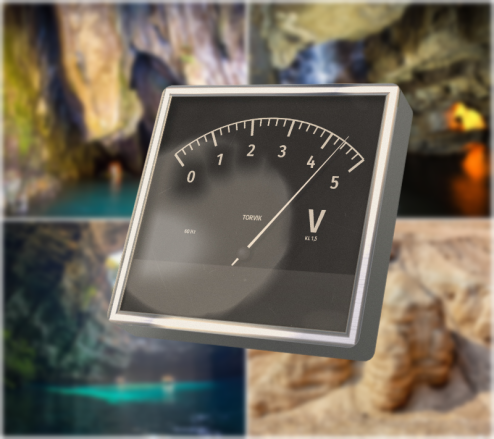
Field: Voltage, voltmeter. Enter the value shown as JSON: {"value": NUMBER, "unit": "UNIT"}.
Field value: {"value": 4.4, "unit": "V"}
